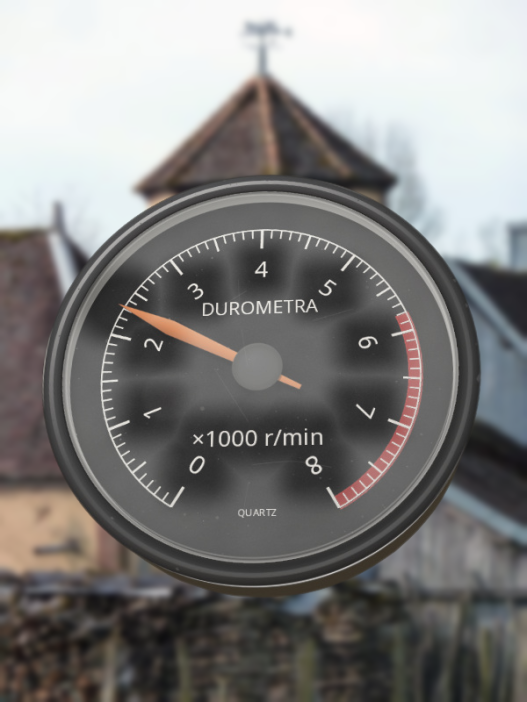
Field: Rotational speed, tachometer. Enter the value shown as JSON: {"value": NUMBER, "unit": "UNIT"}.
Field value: {"value": 2300, "unit": "rpm"}
